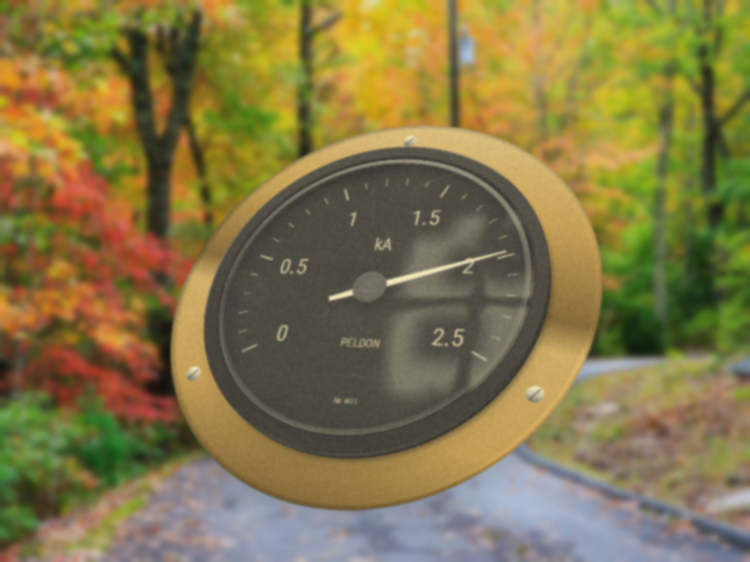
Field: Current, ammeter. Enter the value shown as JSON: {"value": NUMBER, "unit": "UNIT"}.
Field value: {"value": 2, "unit": "kA"}
